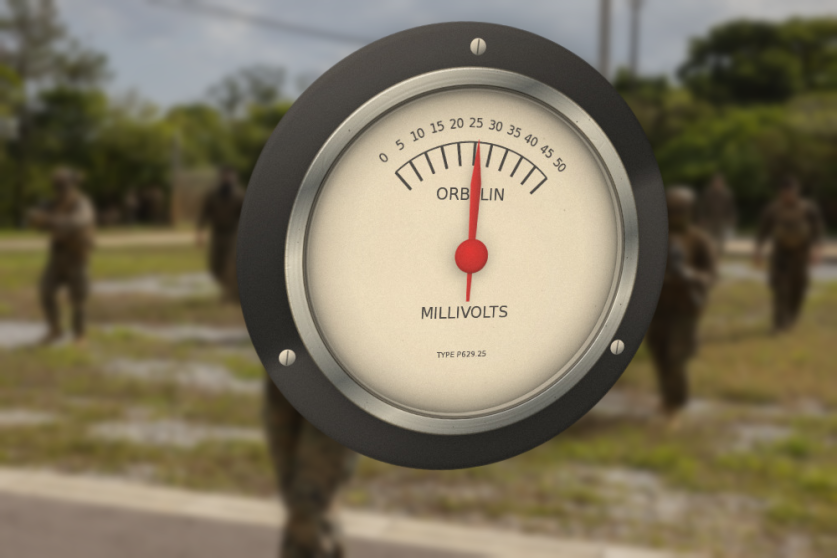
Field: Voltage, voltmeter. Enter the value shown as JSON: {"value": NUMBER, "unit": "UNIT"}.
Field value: {"value": 25, "unit": "mV"}
